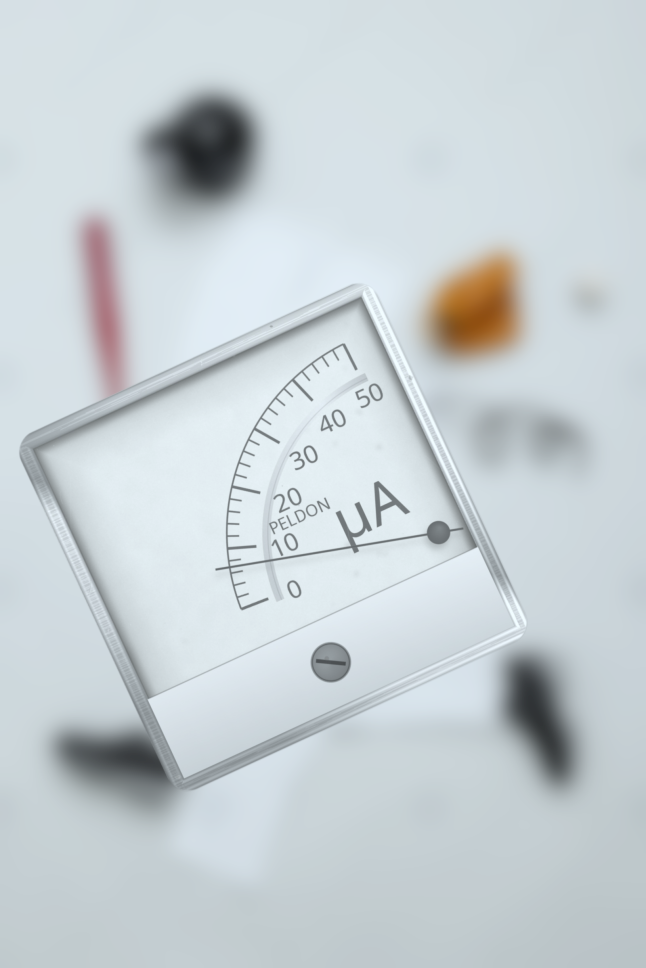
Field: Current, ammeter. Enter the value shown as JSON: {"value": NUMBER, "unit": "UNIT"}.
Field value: {"value": 7, "unit": "µA"}
